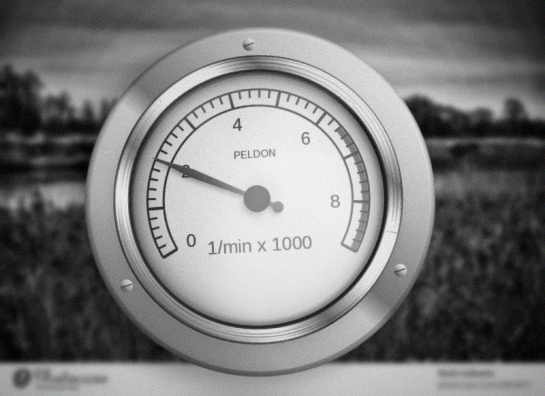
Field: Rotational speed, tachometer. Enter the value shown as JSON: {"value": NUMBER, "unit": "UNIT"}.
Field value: {"value": 2000, "unit": "rpm"}
